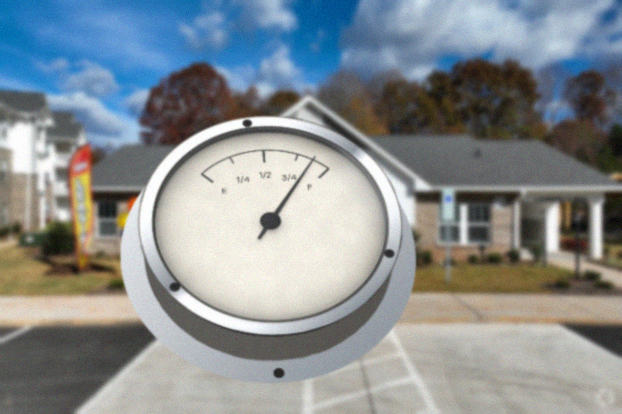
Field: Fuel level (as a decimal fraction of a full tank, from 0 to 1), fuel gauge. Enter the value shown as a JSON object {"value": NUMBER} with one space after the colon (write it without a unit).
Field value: {"value": 0.875}
